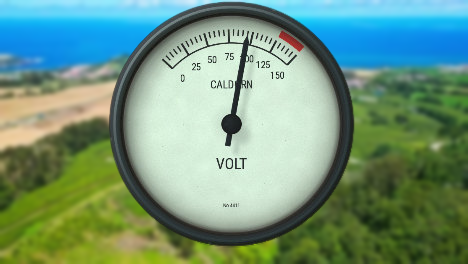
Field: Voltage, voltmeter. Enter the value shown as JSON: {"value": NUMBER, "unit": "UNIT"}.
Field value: {"value": 95, "unit": "V"}
